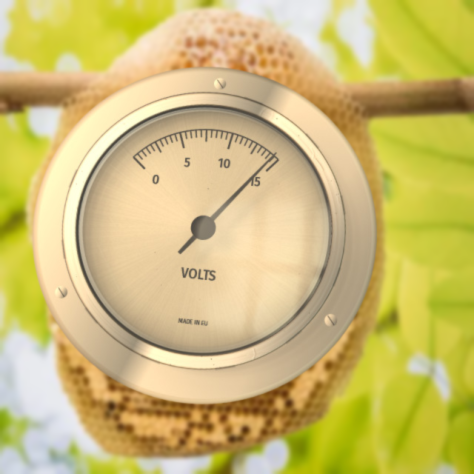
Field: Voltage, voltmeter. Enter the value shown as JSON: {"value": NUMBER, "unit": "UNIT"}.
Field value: {"value": 14.5, "unit": "V"}
